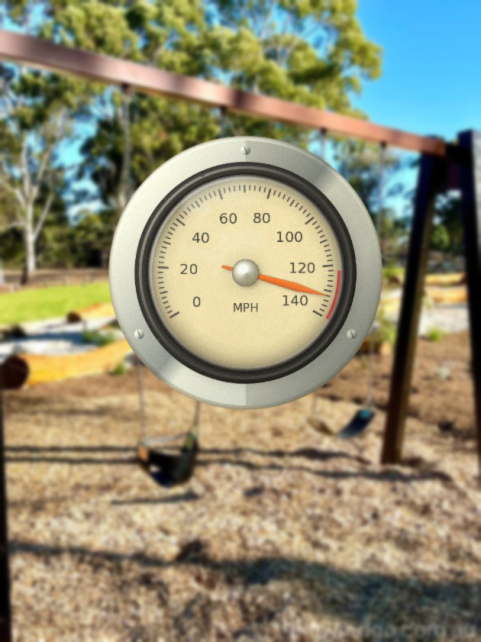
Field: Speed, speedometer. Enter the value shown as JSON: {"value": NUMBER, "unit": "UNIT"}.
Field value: {"value": 132, "unit": "mph"}
